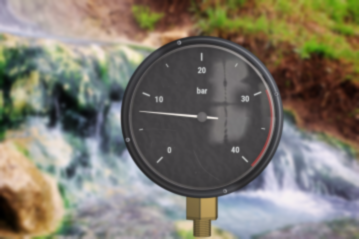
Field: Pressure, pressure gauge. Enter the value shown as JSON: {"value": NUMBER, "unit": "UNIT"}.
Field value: {"value": 7.5, "unit": "bar"}
